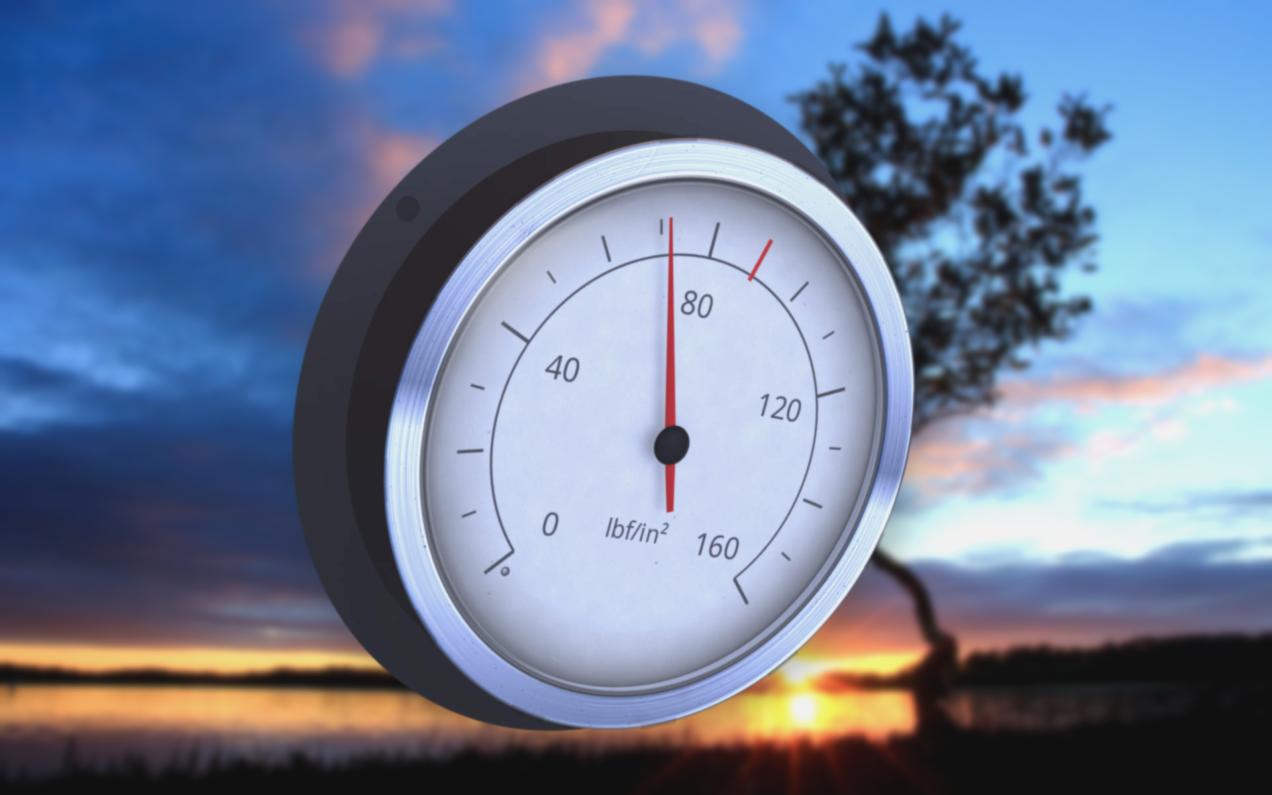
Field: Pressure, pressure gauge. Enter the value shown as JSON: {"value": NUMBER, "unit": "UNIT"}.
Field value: {"value": 70, "unit": "psi"}
